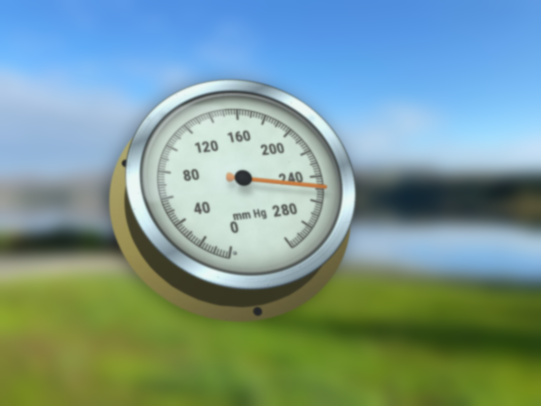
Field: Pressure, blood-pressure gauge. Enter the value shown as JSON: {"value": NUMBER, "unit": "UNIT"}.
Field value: {"value": 250, "unit": "mmHg"}
